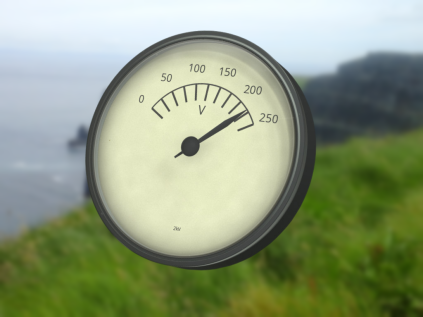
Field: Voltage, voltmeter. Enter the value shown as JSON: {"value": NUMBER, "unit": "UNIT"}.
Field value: {"value": 225, "unit": "V"}
